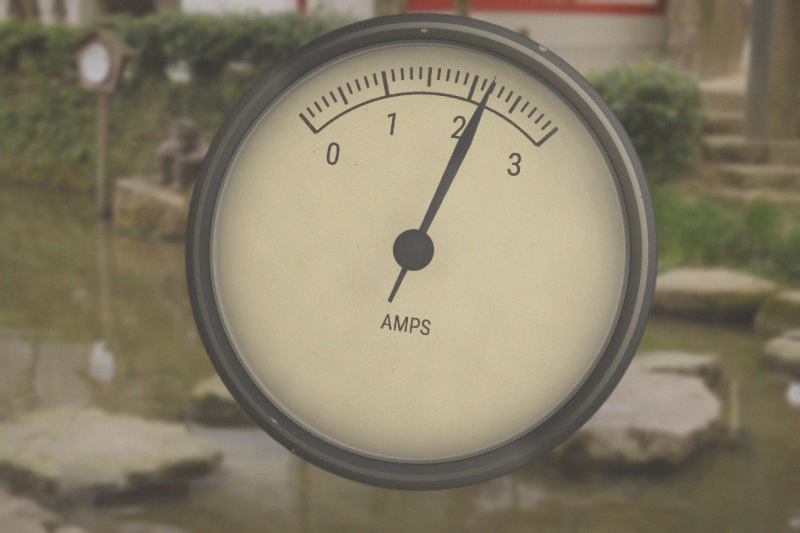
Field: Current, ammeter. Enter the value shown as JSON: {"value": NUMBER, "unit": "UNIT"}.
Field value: {"value": 2.2, "unit": "A"}
